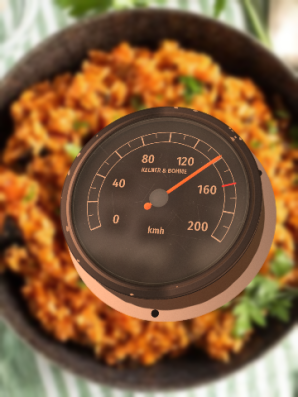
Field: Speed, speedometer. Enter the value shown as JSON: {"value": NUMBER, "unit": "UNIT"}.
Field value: {"value": 140, "unit": "km/h"}
